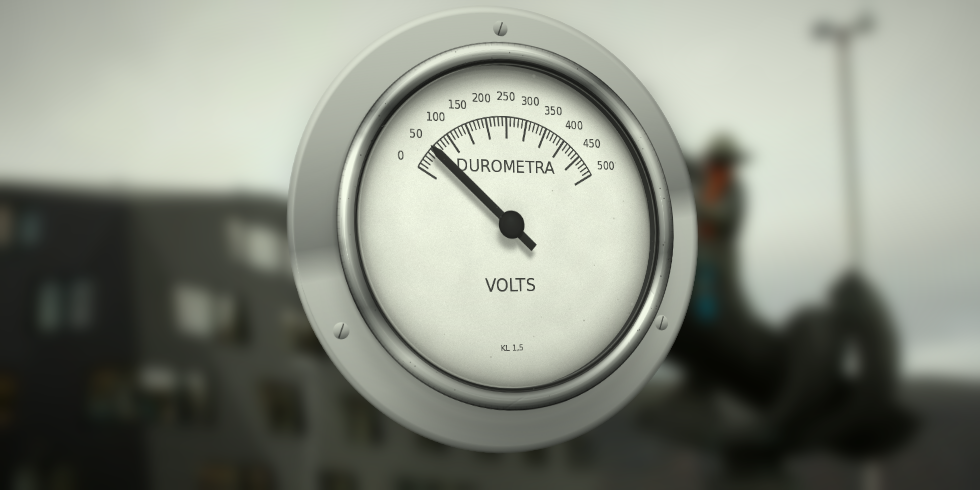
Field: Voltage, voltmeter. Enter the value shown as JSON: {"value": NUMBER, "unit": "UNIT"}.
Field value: {"value": 50, "unit": "V"}
